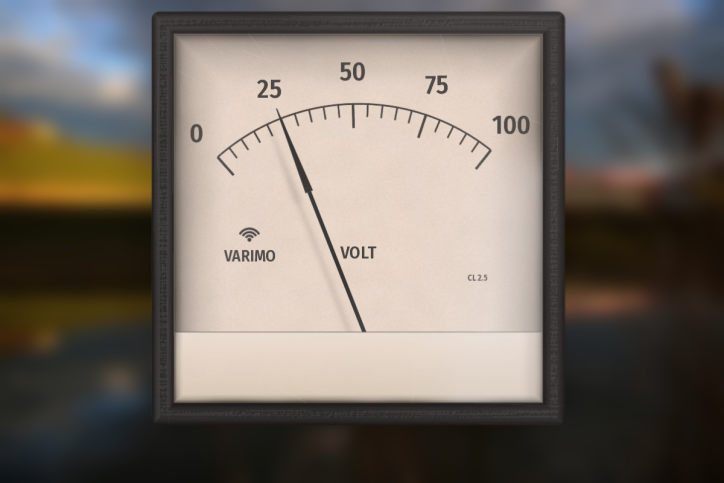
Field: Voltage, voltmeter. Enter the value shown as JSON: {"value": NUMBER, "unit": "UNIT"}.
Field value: {"value": 25, "unit": "V"}
